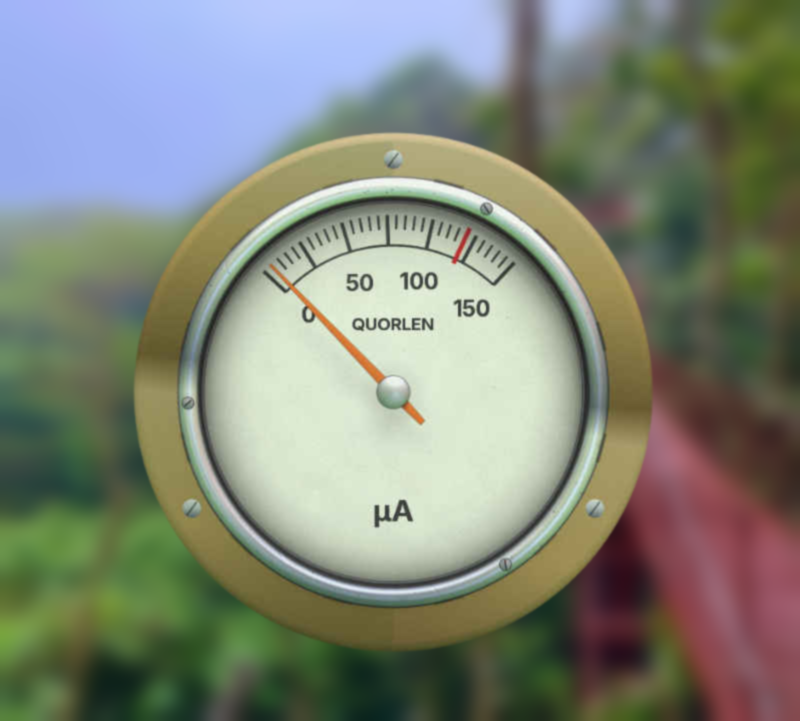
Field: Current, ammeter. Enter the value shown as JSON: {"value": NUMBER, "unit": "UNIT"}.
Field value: {"value": 5, "unit": "µA"}
